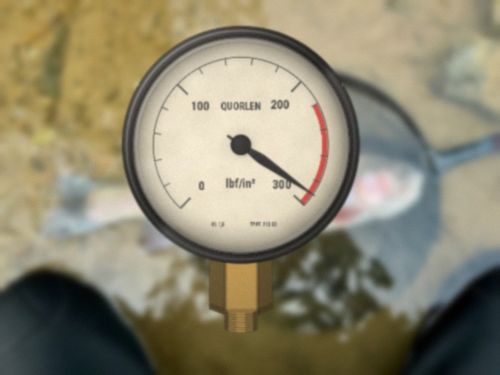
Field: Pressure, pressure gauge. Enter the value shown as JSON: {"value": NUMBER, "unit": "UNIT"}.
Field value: {"value": 290, "unit": "psi"}
